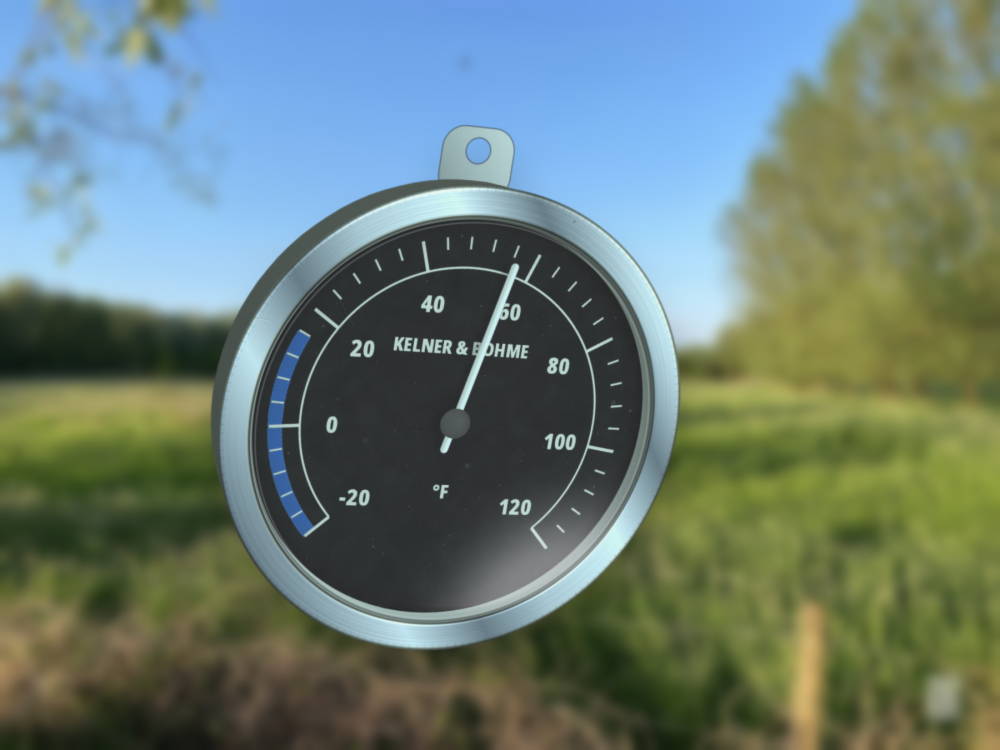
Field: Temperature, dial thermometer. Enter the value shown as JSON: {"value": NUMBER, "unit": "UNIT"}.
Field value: {"value": 56, "unit": "°F"}
